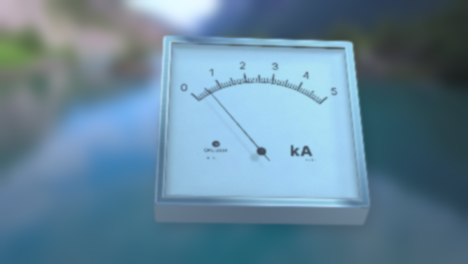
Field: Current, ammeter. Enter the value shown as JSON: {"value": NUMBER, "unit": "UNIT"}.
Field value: {"value": 0.5, "unit": "kA"}
